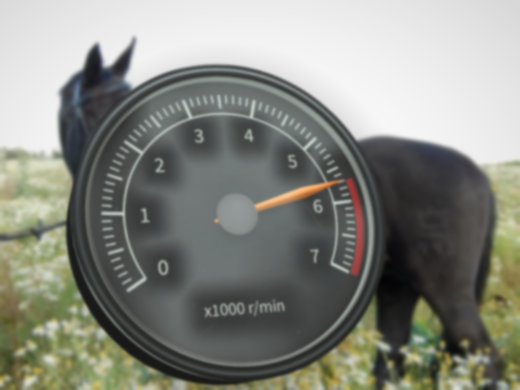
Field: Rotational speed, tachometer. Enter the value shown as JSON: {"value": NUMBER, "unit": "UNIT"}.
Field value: {"value": 5700, "unit": "rpm"}
